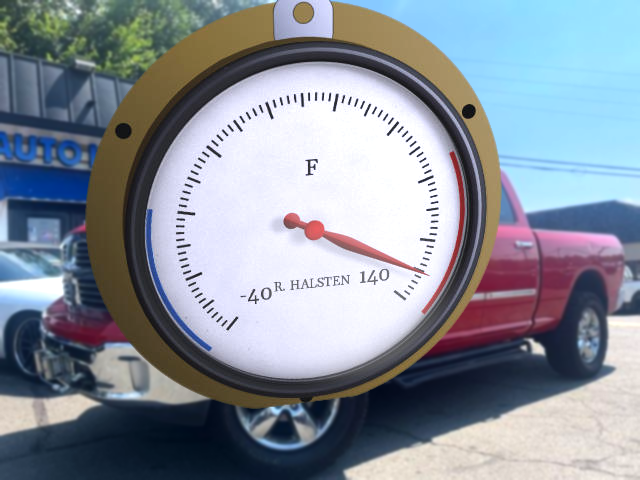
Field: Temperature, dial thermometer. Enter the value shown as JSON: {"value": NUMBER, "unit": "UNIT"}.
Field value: {"value": 130, "unit": "°F"}
